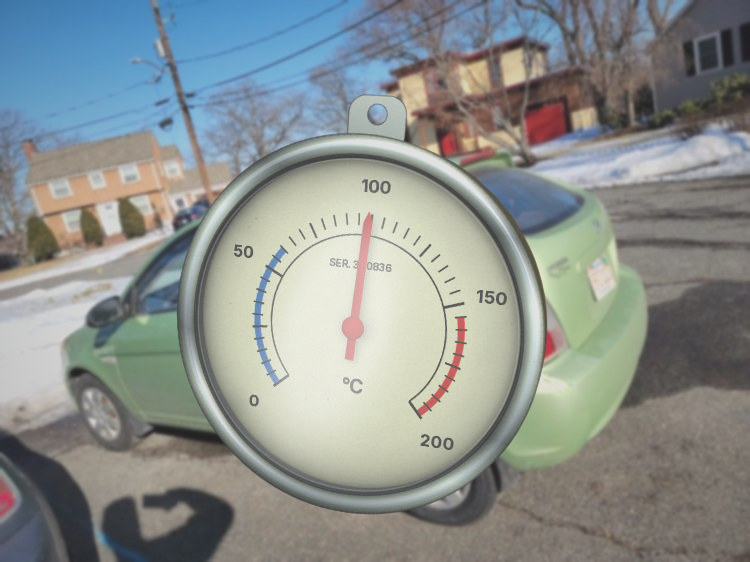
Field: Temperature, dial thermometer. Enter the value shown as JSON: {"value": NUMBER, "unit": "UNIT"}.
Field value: {"value": 100, "unit": "°C"}
